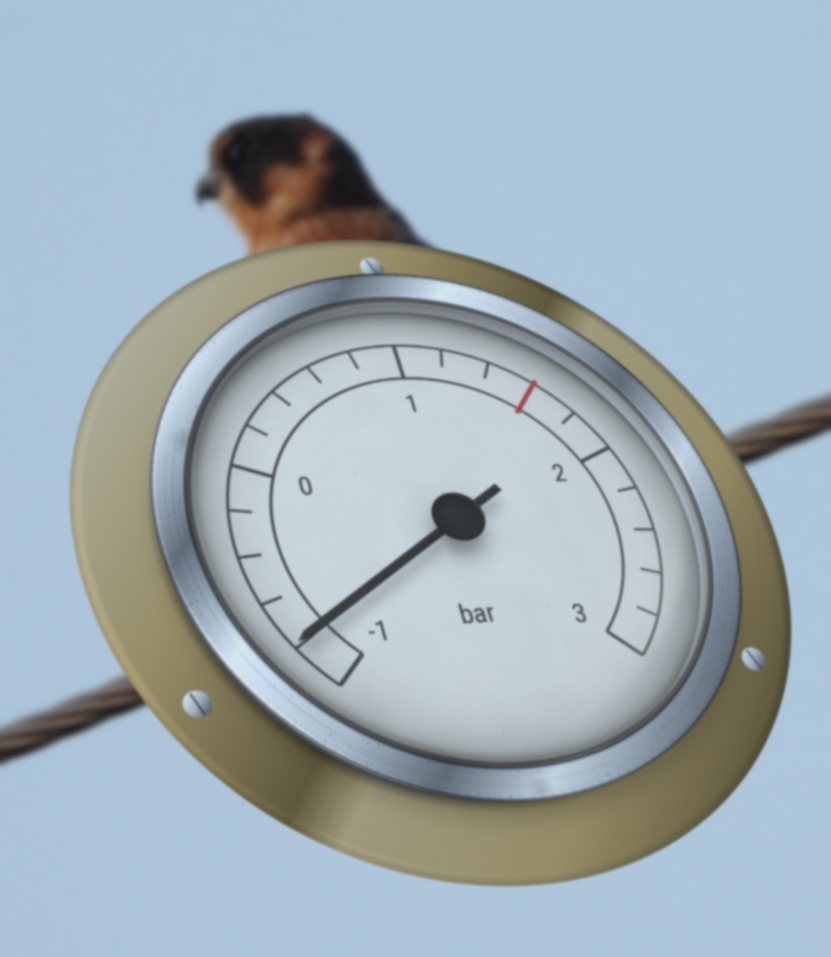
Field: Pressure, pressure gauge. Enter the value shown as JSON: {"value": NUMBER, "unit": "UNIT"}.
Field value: {"value": -0.8, "unit": "bar"}
